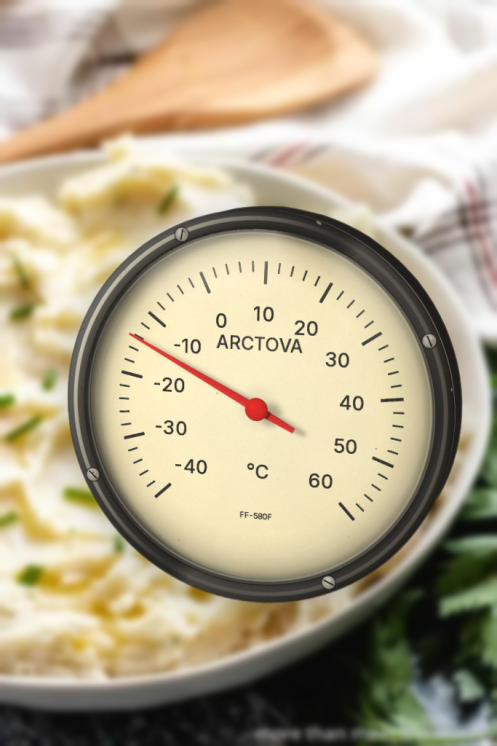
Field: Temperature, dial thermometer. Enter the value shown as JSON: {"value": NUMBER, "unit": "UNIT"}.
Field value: {"value": -14, "unit": "°C"}
